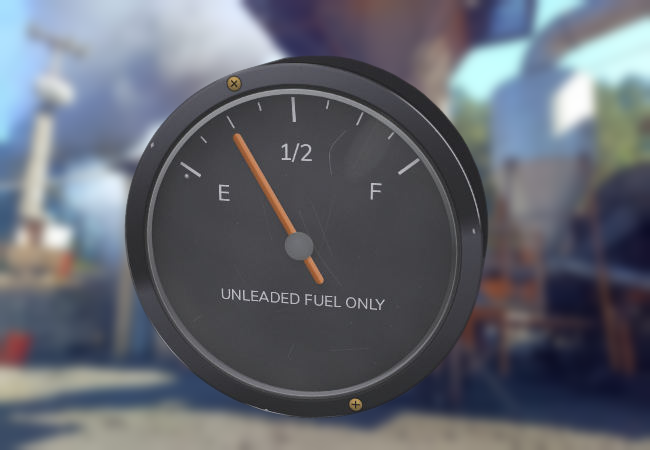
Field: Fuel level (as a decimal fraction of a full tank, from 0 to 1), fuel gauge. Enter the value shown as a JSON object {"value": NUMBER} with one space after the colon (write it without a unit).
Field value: {"value": 0.25}
